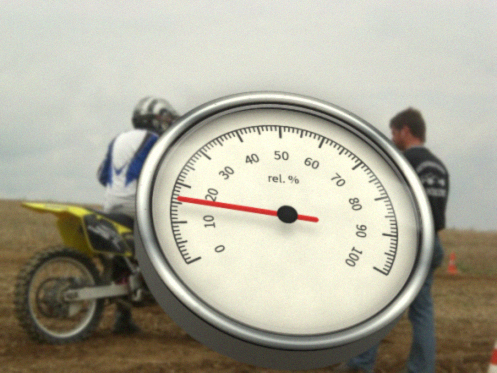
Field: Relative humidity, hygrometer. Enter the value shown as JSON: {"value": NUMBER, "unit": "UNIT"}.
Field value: {"value": 15, "unit": "%"}
